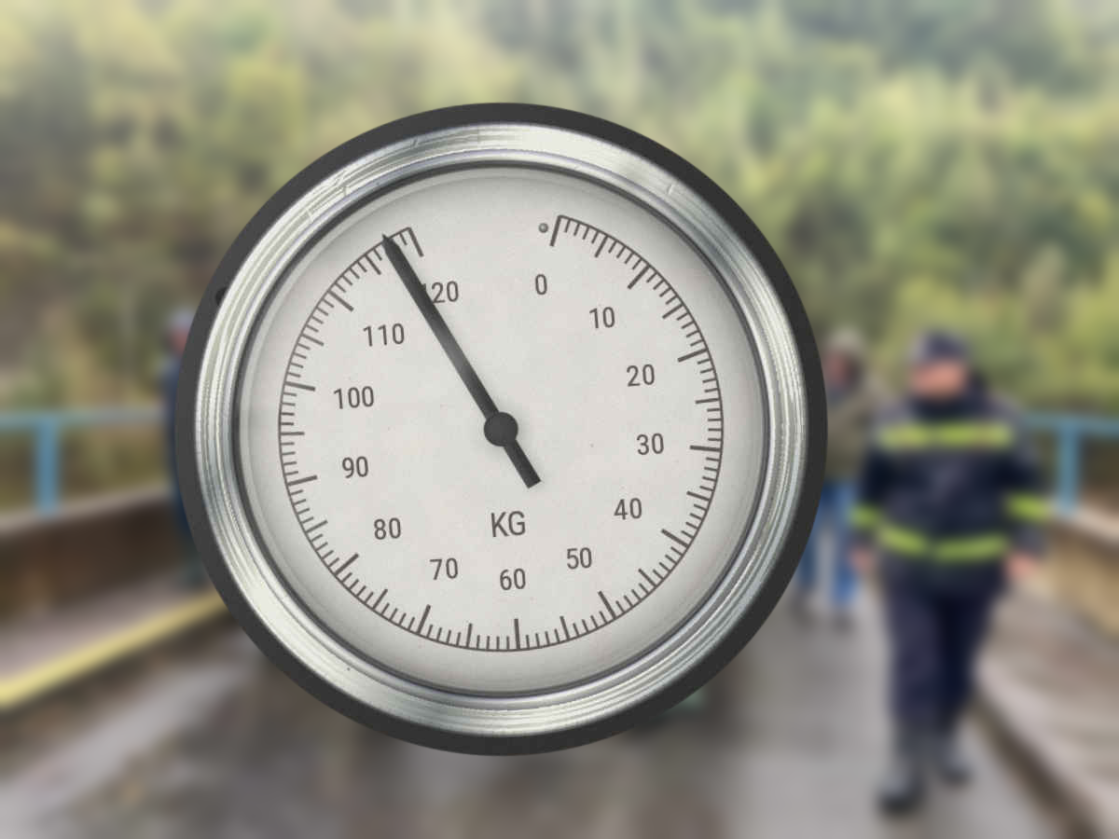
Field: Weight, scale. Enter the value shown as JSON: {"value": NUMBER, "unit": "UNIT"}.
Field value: {"value": 117.5, "unit": "kg"}
